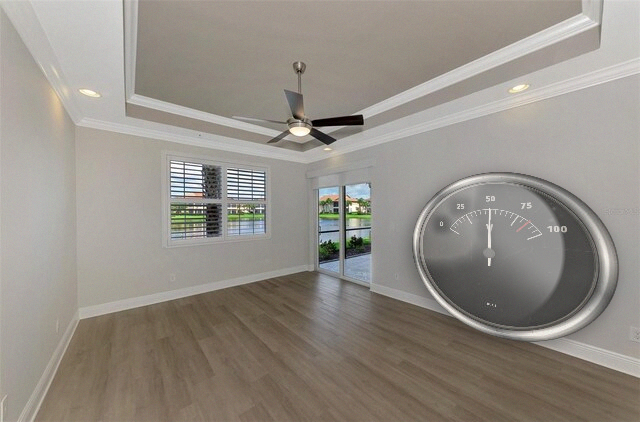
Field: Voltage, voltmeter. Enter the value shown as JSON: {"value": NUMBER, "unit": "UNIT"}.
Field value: {"value": 50, "unit": "V"}
